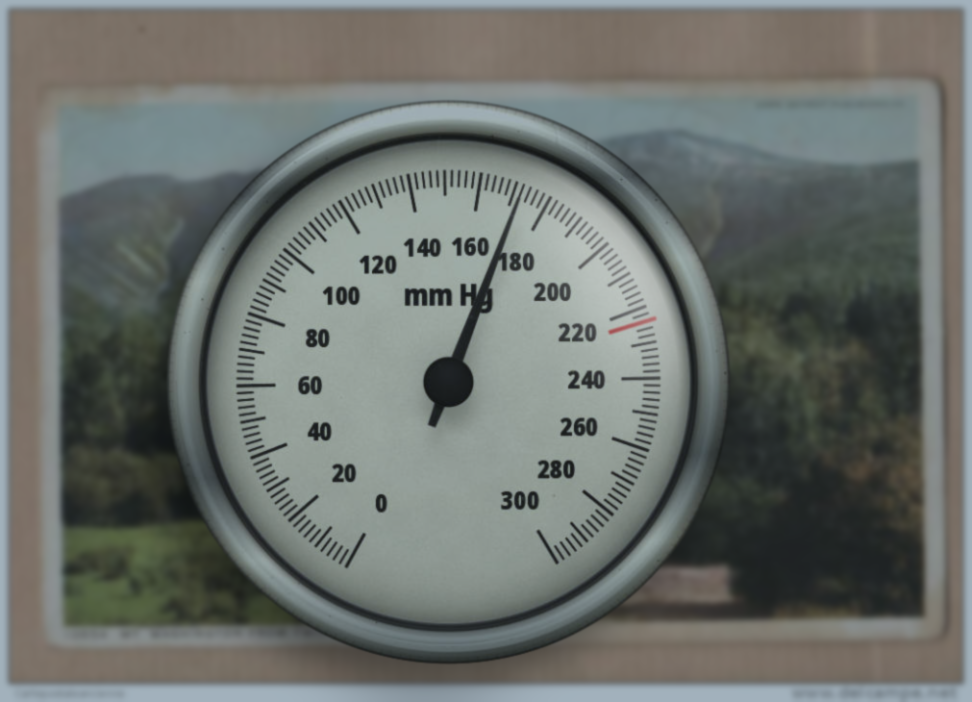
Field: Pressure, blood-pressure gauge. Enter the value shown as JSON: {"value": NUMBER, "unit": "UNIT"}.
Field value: {"value": 172, "unit": "mmHg"}
